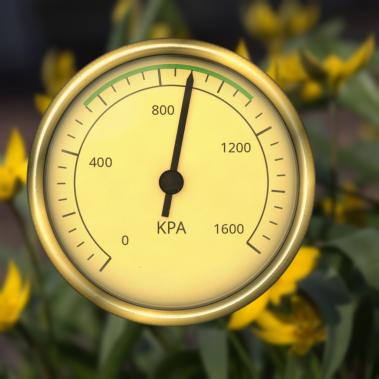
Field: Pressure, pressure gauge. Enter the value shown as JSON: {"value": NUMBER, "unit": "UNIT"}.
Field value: {"value": 900, "unit": "kPa"}
